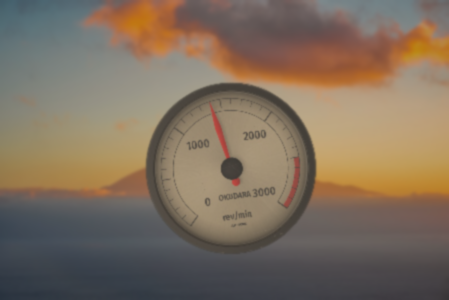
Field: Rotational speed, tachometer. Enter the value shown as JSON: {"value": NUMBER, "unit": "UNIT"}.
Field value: {"value": 1400, "unit": "rpm"}
